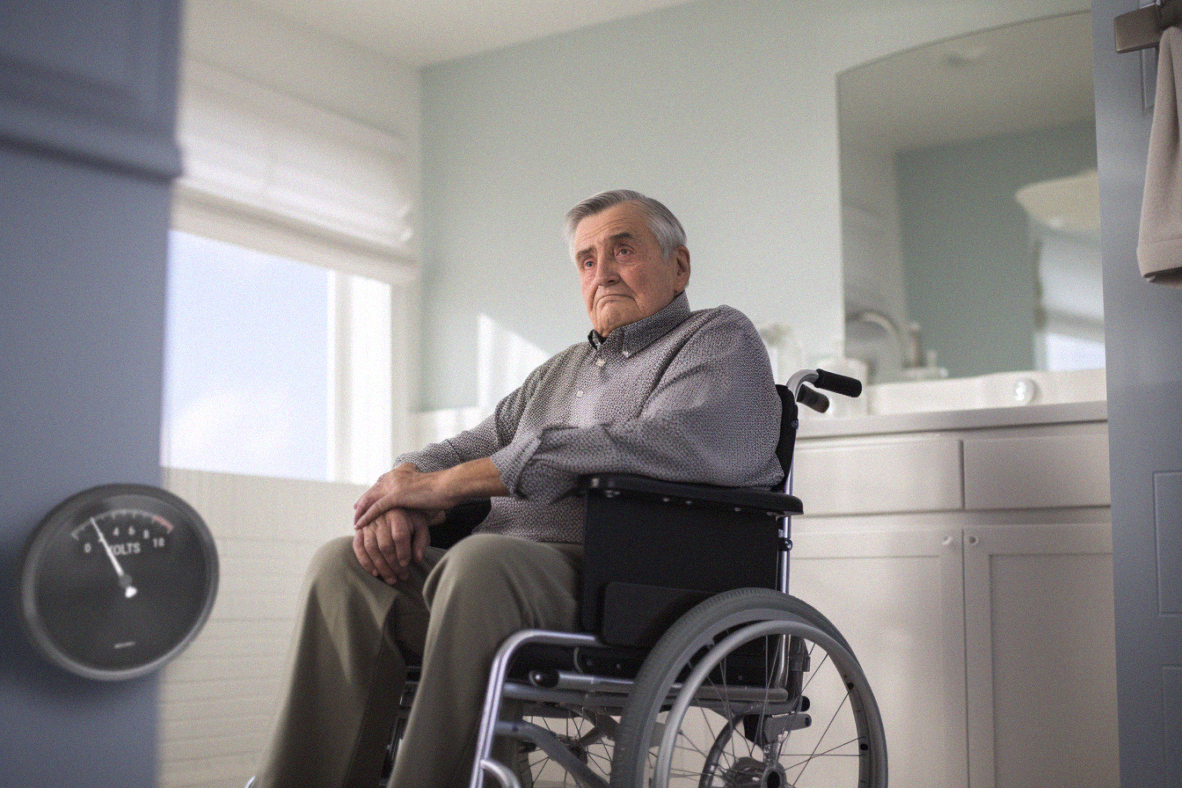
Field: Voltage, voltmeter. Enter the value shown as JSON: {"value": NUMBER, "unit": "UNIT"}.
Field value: {"value": 2, "unit": "V"}
